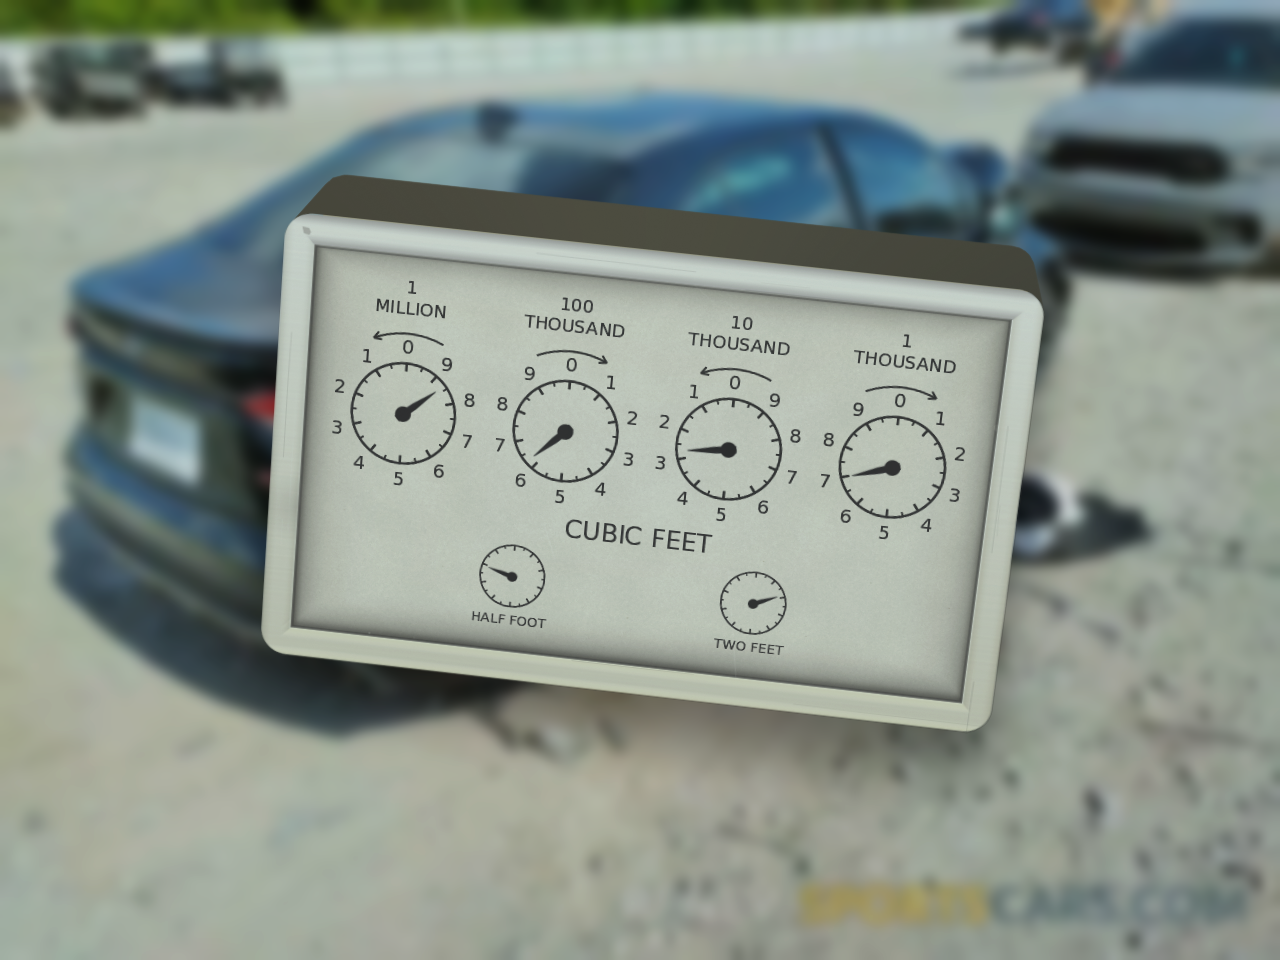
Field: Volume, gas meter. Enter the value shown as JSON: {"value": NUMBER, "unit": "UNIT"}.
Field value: {"value": 862700, "unit": "ft³"}
